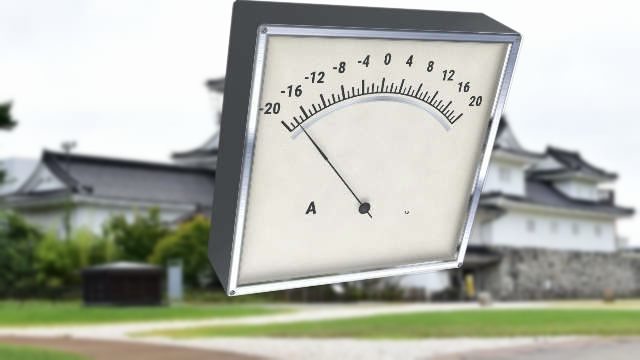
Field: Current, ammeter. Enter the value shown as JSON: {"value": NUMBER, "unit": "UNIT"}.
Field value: {"value": -18, "unit": "A"}
